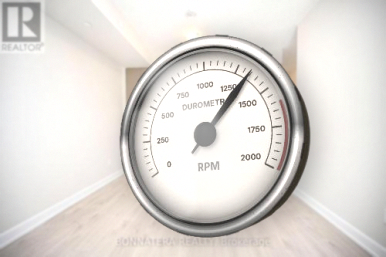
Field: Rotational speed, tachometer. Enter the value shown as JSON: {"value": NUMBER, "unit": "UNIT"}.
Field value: {"value": 1350, "unit": "rpm"}
